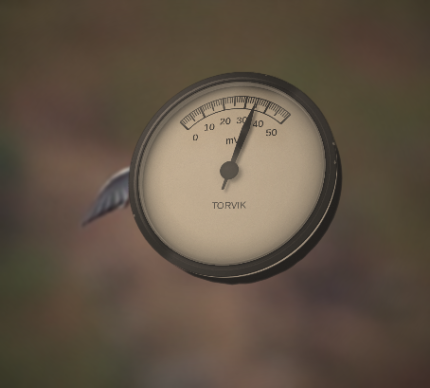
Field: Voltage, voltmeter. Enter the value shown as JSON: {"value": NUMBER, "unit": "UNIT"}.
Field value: {"value": 35, "unit": "mV"}
